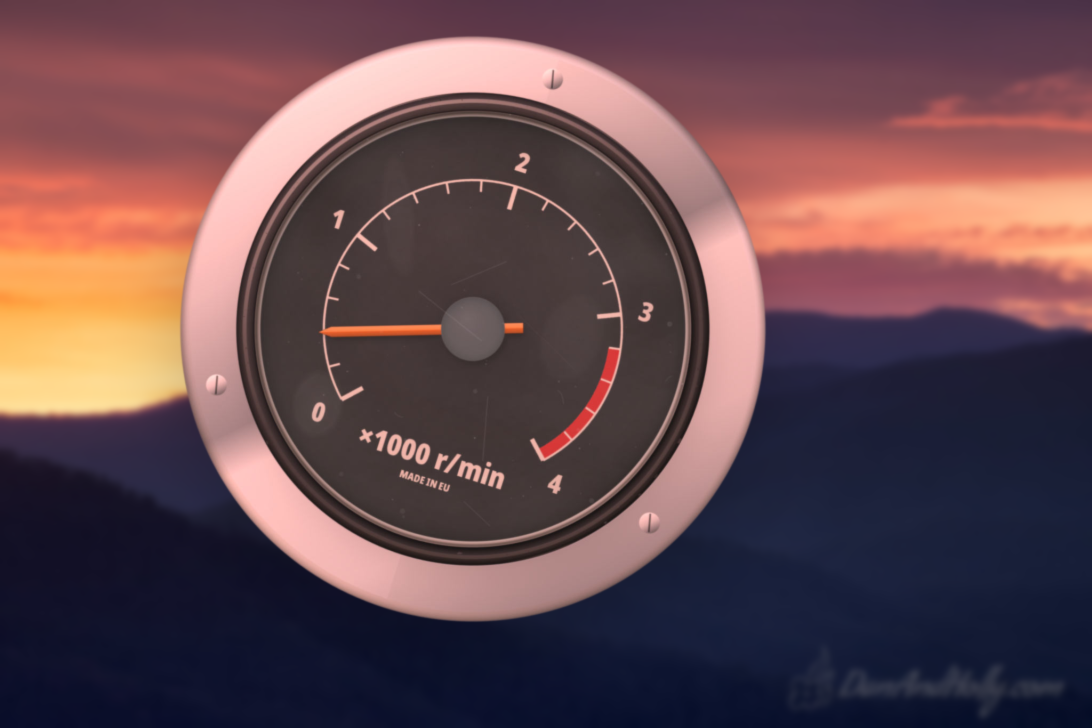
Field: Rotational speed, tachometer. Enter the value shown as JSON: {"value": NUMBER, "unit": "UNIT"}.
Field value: {"value": 400, "unit": "rpm"}
